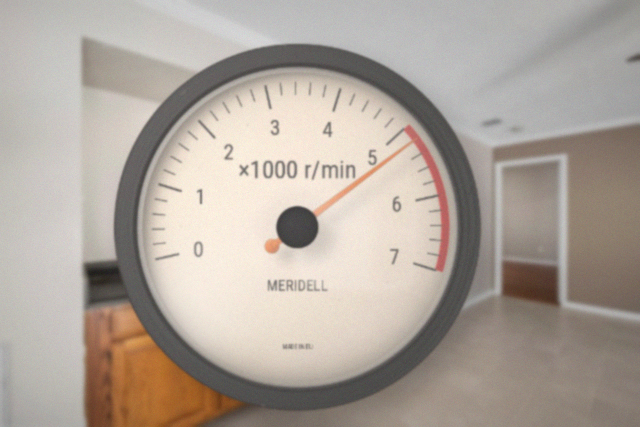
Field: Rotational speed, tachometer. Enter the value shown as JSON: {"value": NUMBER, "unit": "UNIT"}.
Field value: {"value": 5200, "unit": "rpm"}
